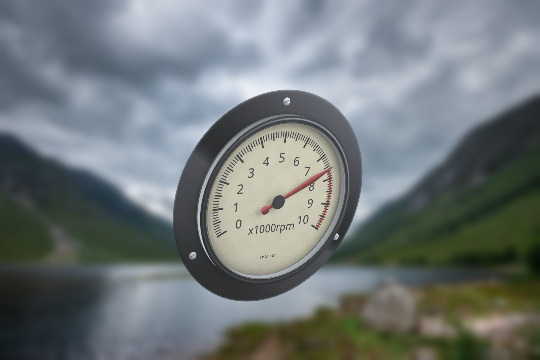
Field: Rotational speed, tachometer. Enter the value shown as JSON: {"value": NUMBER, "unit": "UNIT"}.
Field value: {"value": 7500, "unit": "rpm"}
